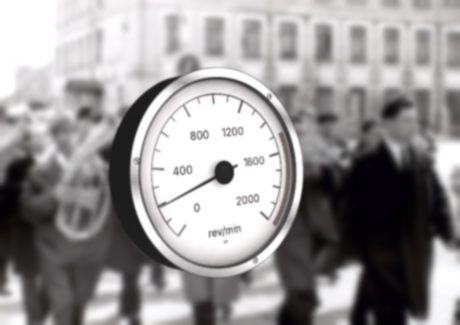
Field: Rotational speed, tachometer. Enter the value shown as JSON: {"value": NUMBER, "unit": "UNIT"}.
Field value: {"value": 200, "unit": "rpm"}
